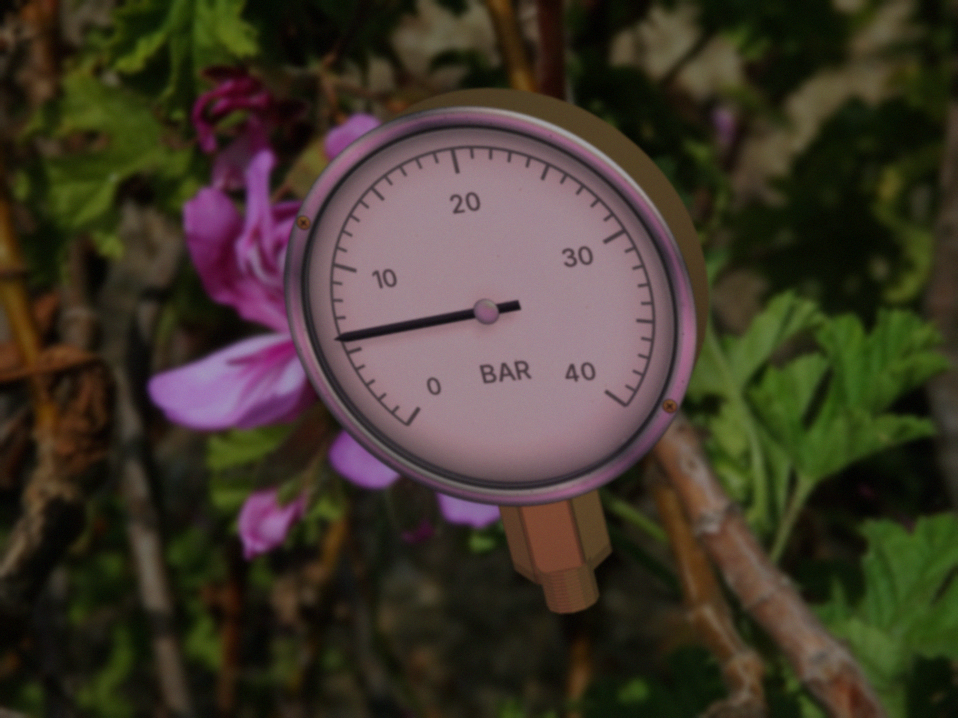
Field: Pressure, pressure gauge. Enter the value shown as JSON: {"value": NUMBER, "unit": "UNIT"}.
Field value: {"value": 6, "unit": "bar"}
